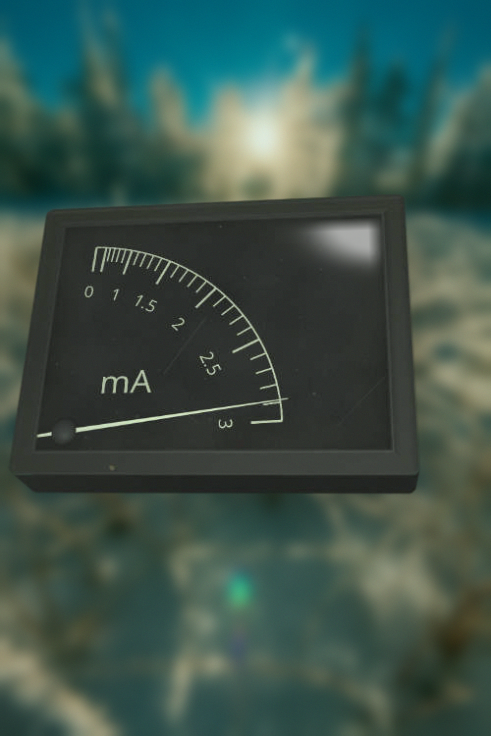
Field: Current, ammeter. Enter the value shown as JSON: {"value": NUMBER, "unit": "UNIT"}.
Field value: {"value": 2.9, "unit": "mA"}
